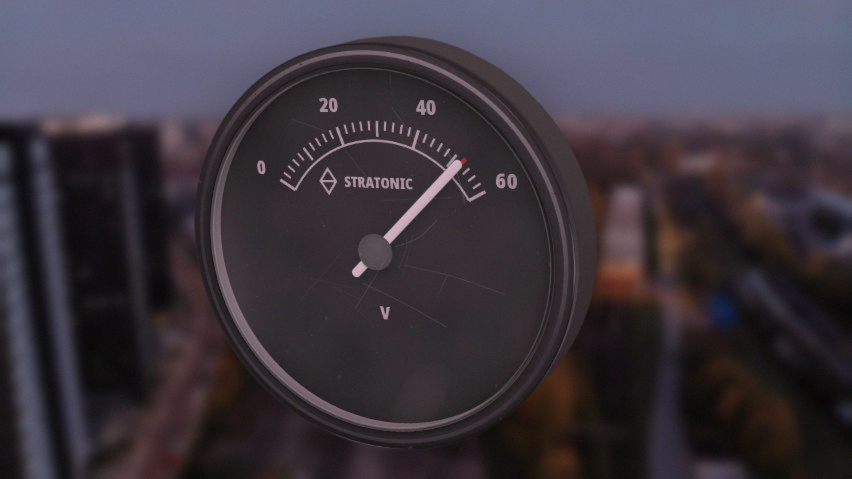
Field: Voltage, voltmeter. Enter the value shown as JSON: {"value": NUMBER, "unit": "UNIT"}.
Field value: {"value": 52, "unit": "V"}
